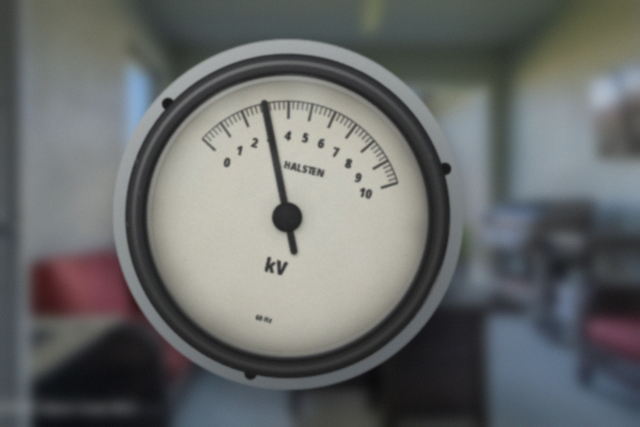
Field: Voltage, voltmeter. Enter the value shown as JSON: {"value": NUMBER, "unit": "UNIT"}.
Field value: {"value": 3, "unit": "kV"}
